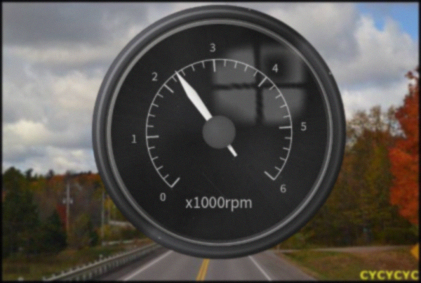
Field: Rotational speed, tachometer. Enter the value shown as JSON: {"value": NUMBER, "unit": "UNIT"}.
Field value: {"value": 2300, "unit": "rpm"}
